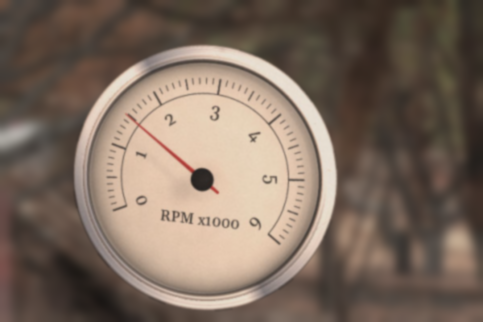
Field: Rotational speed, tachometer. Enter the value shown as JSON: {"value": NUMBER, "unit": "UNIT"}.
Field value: {"value": 1500, "unit": "rpm"}
